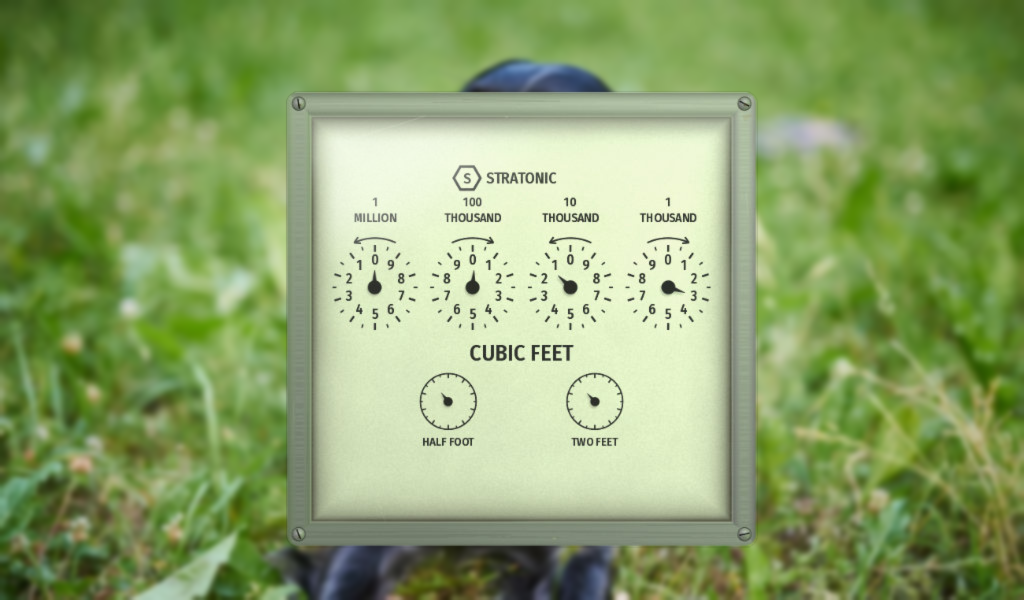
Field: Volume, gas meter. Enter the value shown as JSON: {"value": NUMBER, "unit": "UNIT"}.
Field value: {"value": 1300, "unit": "ft³"}
